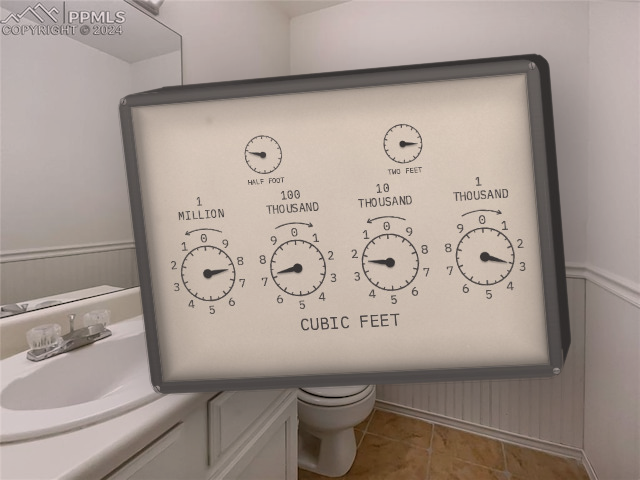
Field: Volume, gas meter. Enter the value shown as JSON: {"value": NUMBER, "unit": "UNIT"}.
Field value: {"value": 772300, "unit": "ft³"}
